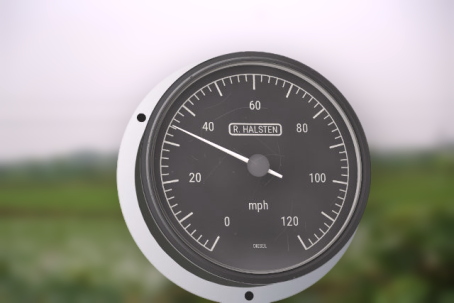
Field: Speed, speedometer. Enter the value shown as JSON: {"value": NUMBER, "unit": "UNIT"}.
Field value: {"value": 34, "unit": "mph"}
